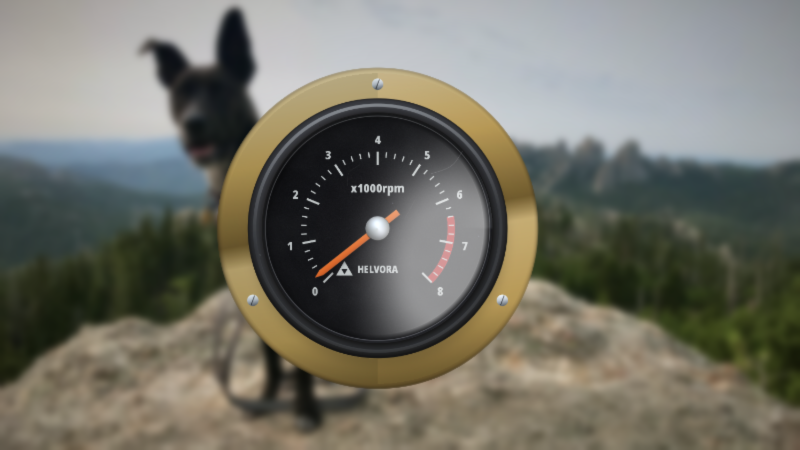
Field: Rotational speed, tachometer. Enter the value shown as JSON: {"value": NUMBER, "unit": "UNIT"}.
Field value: {"value": 200, "unit": "rpm"}
